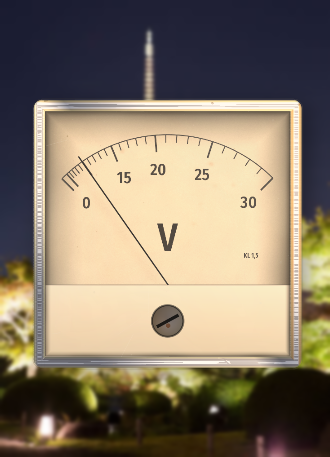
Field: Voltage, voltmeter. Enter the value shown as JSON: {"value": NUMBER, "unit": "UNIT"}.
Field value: {"value": 10, "unit": "V"}
